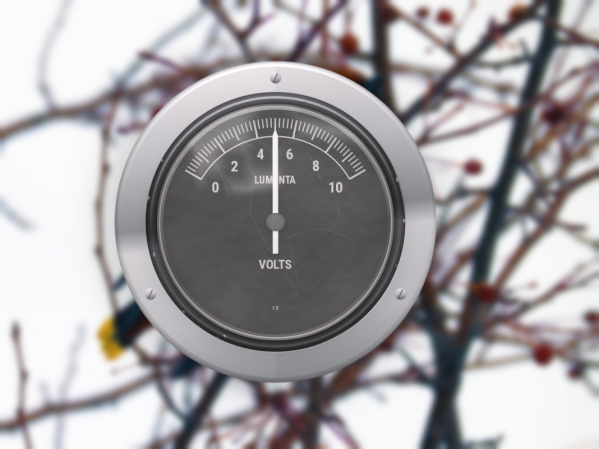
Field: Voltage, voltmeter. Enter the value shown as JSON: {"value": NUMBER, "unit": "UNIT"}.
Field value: {"value": 5, "unit": "V"}
